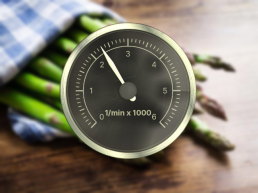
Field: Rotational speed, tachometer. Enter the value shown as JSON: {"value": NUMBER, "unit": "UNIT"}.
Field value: {"value": 2300, "unit": "rpm"}
